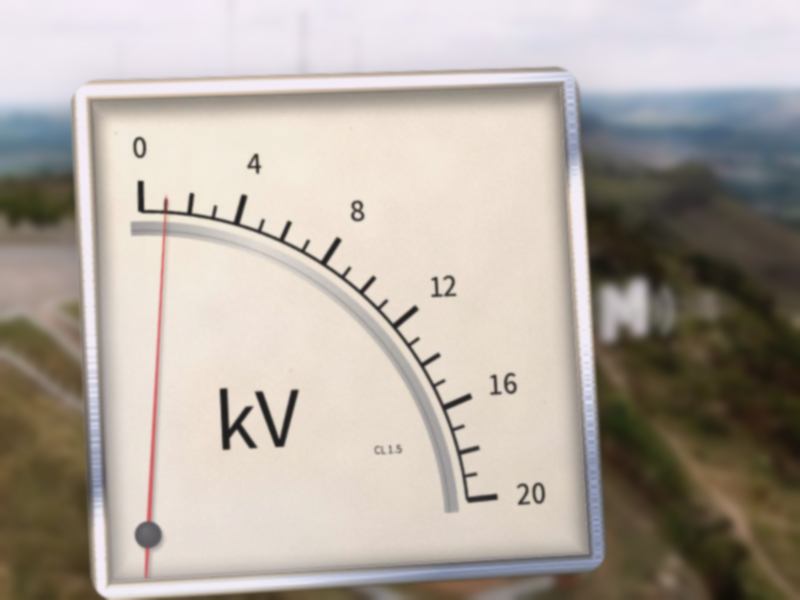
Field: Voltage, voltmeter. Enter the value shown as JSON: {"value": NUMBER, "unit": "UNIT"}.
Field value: {"value": 1, "unit": "kV"}
